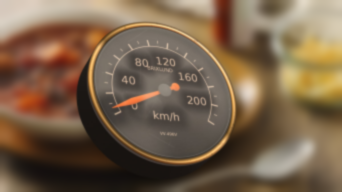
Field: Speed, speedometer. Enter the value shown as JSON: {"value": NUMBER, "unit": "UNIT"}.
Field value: {"value": 5, "unit": "km/h"}
